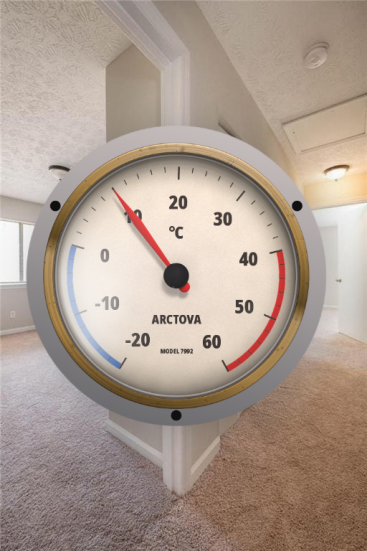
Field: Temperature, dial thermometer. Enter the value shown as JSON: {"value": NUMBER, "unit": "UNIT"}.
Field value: {"value": 10, "unit": "°C"}
